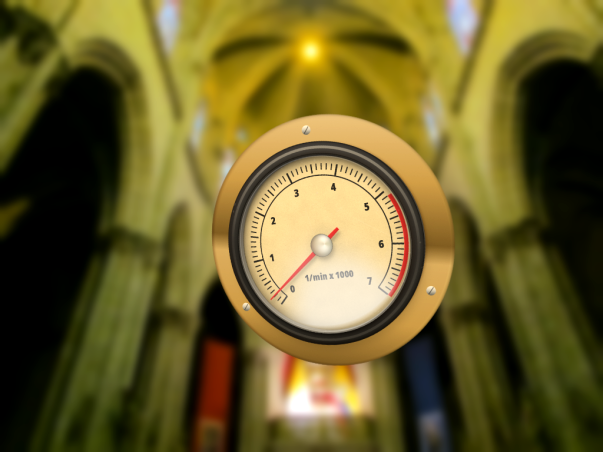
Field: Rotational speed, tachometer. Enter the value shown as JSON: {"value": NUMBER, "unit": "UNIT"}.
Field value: {"value": 200, "unit": "rpm"}
